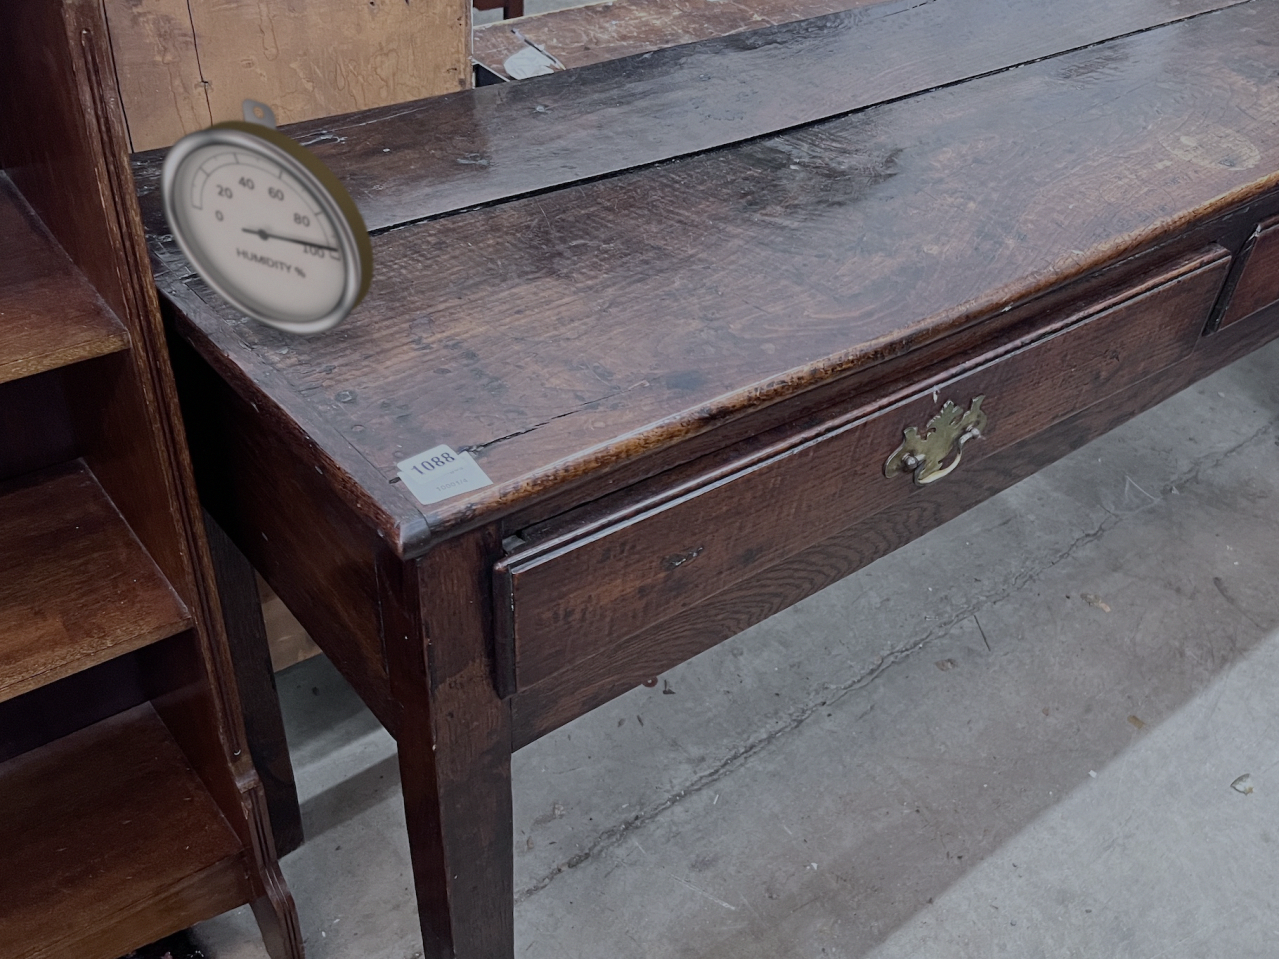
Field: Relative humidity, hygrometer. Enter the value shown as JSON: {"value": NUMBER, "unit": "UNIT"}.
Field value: {"value": 95, "unit": "%"}
